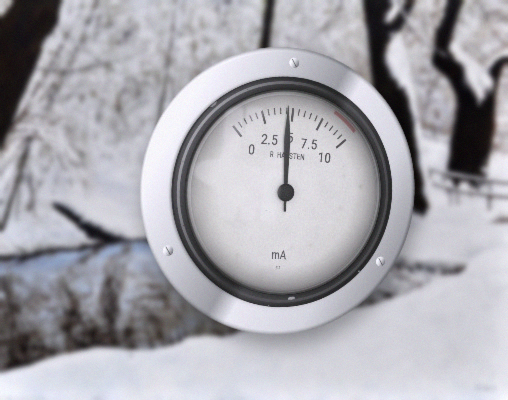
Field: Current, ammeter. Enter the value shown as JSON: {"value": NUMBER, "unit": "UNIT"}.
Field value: {"value": 4.5, "unit": "mA"}
